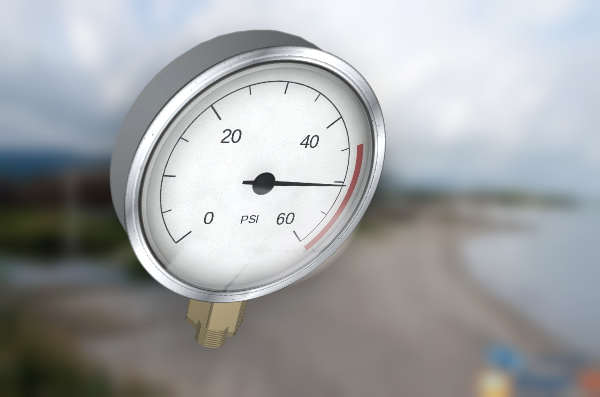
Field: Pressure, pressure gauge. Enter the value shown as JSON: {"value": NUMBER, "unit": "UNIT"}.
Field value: {"value": 50, "unit": "psi"}
